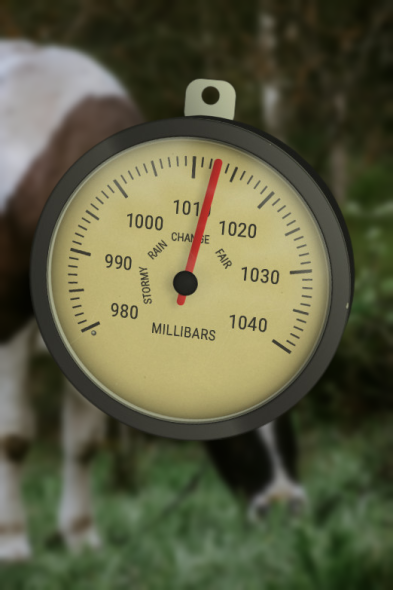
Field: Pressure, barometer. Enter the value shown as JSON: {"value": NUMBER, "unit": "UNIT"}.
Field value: {"value": 1013, "unit": "mbar"}
